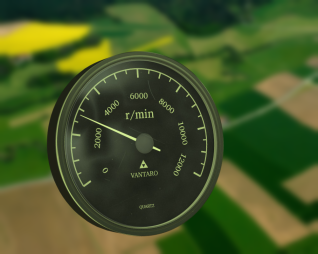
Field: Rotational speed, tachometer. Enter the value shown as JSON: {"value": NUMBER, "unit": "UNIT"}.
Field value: {"value": 2750, "unit": "rpm"}
